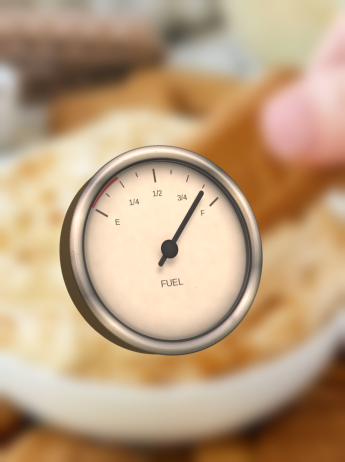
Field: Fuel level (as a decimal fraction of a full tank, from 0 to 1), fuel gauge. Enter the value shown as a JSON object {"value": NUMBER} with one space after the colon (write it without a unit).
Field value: {"value": 0.875}
